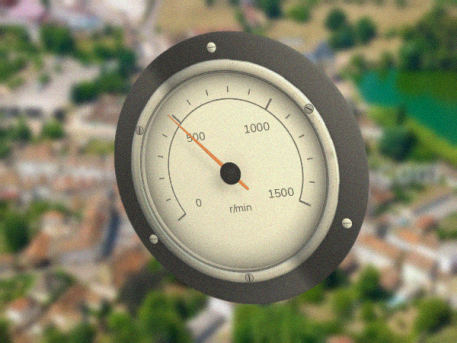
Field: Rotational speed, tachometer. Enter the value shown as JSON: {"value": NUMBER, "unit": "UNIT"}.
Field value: {"value": 500, "unit": "rpm"}
